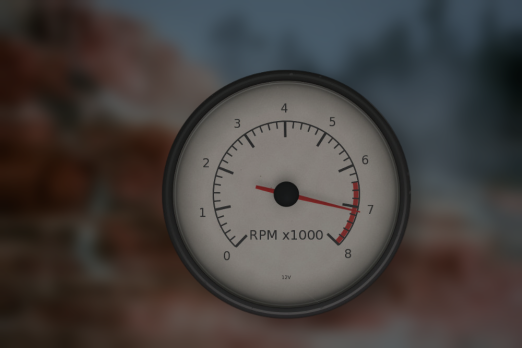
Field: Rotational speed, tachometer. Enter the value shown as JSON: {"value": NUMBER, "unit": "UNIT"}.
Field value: {"value": 7100, "unit": "rpm"}
